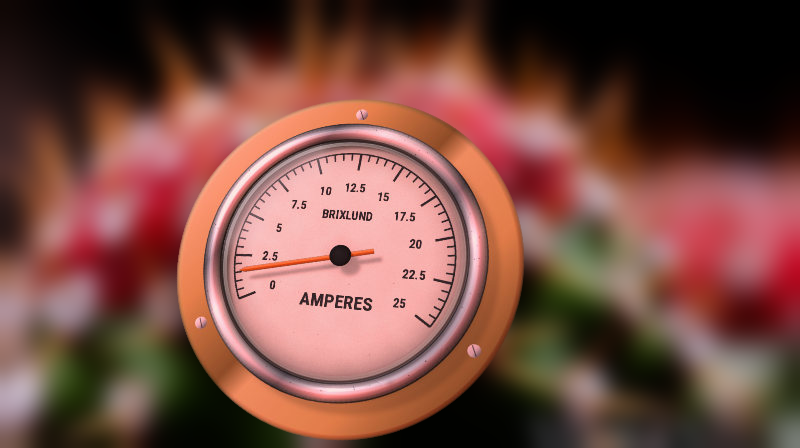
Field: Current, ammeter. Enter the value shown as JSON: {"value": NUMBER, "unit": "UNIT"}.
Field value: {"value": 1.5, "unit": "A"}
